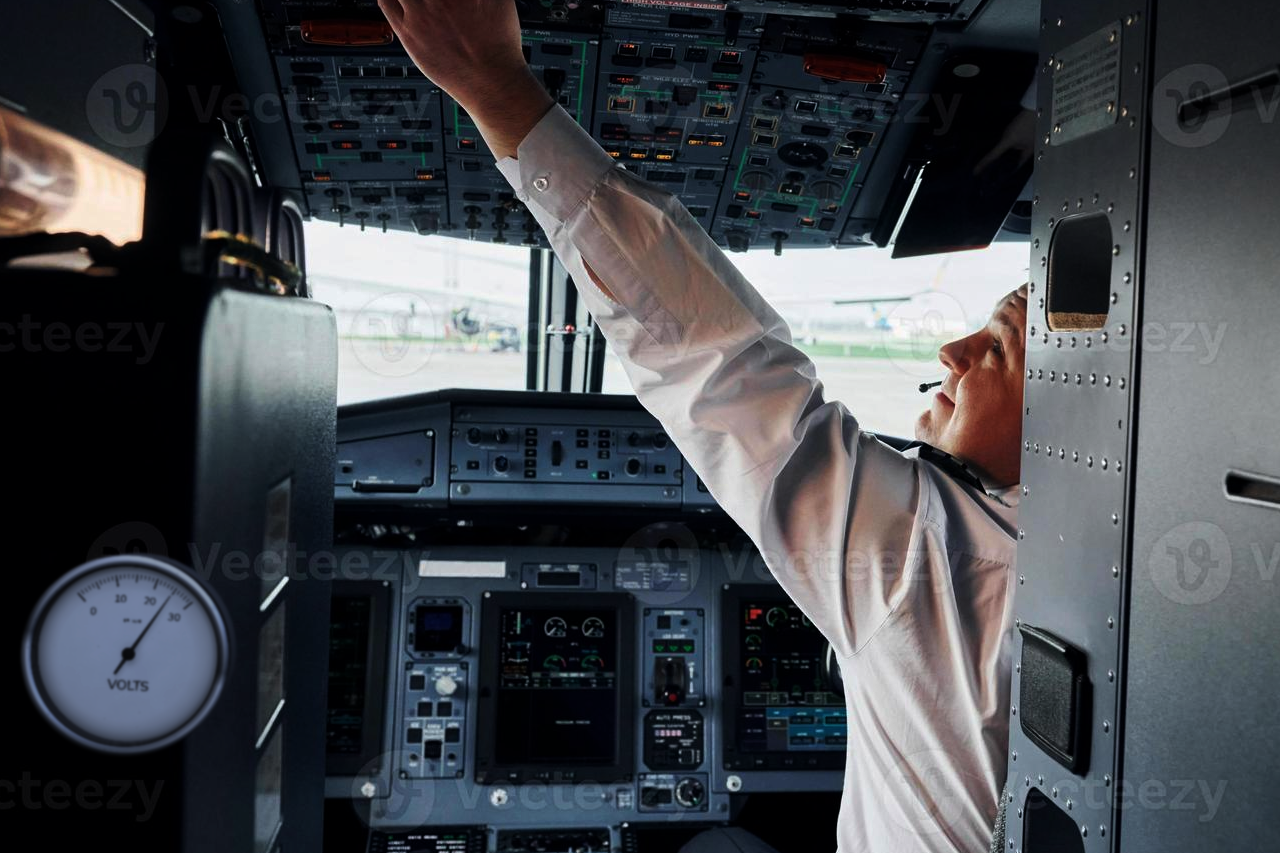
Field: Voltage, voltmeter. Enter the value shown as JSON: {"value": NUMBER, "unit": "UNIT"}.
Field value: {"value": 25, "unit": "V"}
